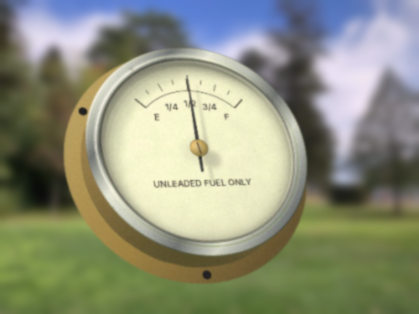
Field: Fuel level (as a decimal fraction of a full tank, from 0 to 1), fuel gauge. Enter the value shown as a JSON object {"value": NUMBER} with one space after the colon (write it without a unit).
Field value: {"value": 0.5}
